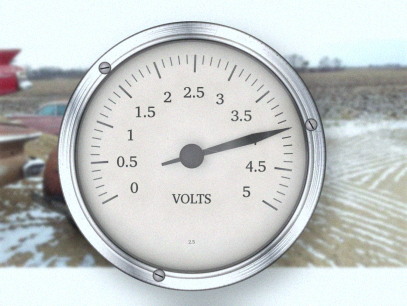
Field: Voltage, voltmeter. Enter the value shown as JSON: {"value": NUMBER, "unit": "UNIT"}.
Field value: {"value": 4, "unit": "V"}
